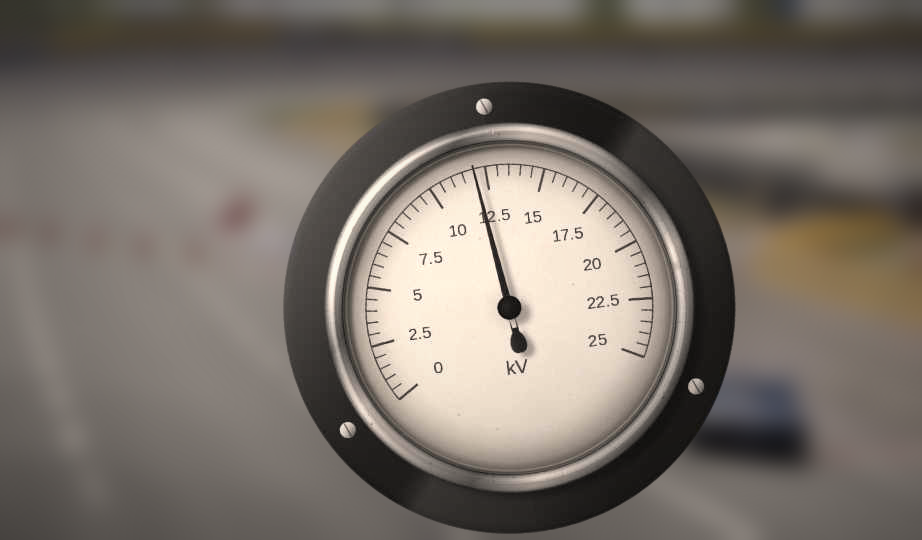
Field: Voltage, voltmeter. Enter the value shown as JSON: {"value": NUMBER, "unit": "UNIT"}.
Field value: {"value": 12, "unit": "kV"}
